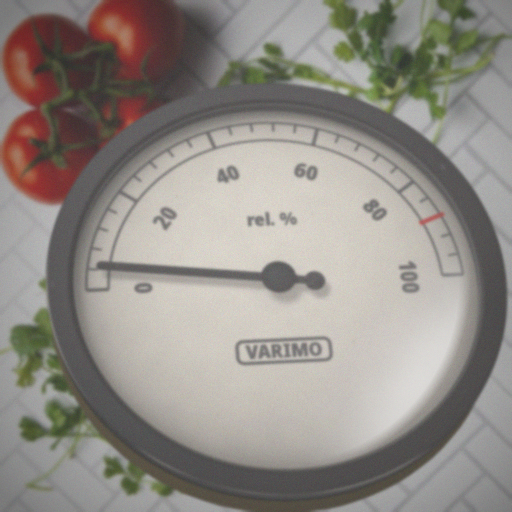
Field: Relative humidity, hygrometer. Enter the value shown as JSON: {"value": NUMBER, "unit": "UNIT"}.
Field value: {"value": 4, "unit": "%"}
